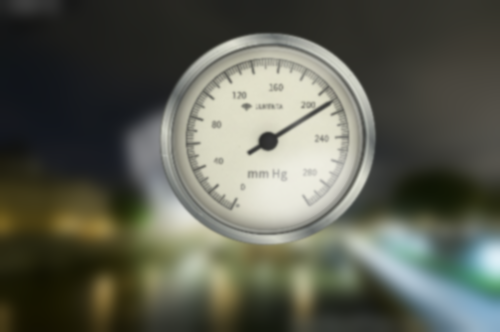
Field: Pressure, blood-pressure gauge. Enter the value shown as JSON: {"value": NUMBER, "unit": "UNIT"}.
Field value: {"value": 210, "unit": "mmHg"}
